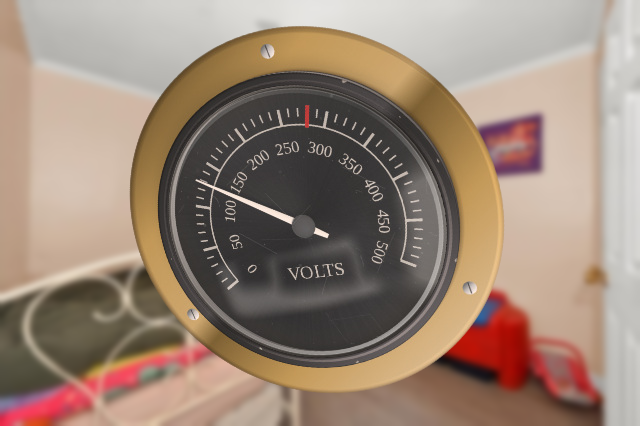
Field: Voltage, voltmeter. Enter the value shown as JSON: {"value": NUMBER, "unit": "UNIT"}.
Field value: {"value": 130, "unit": "V"}
